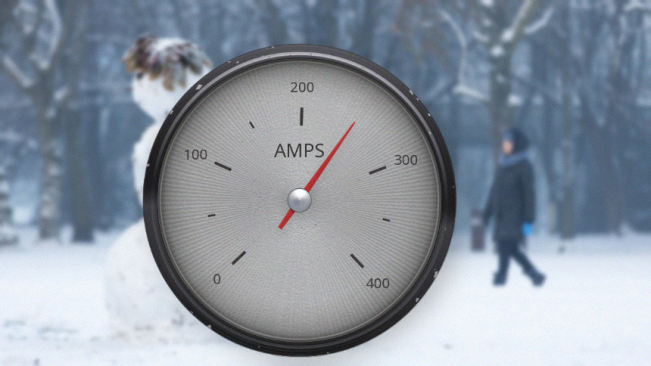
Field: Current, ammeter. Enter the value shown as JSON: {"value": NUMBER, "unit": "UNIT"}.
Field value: {"value": 250, "unit": "A"}
